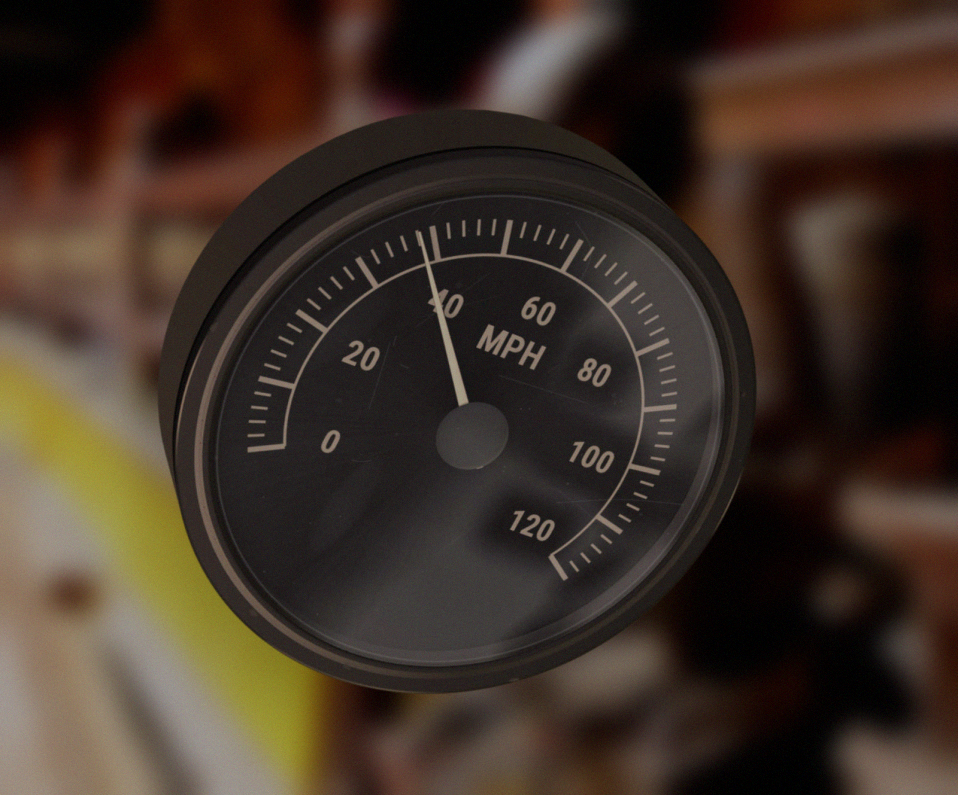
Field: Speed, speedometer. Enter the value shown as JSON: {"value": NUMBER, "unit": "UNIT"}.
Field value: {"value": 38, "unit": "mph"}
